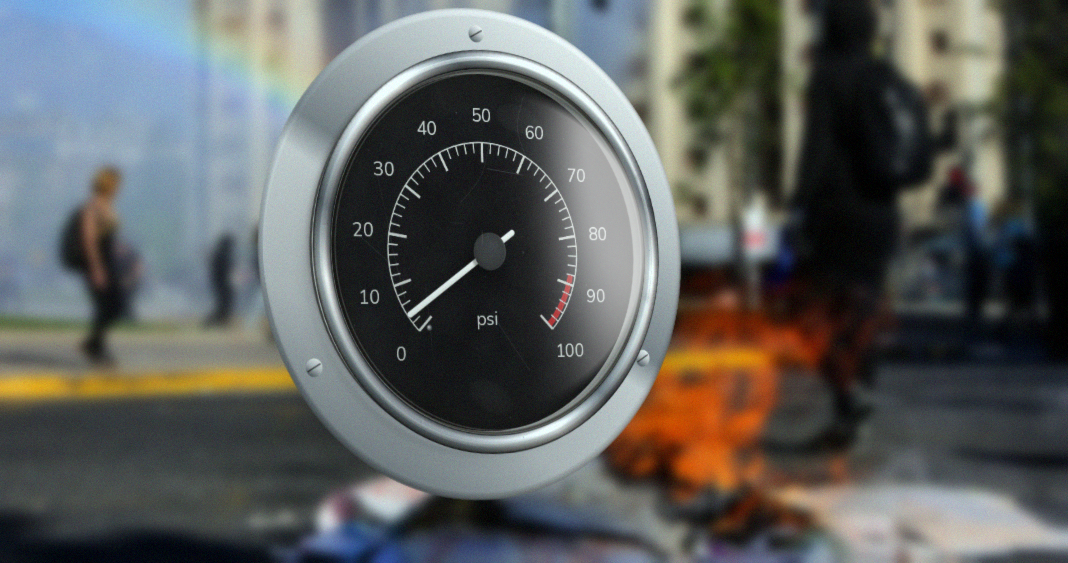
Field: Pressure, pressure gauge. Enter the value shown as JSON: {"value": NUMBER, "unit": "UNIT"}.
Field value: {"value": 4, "unit": "psi"}
